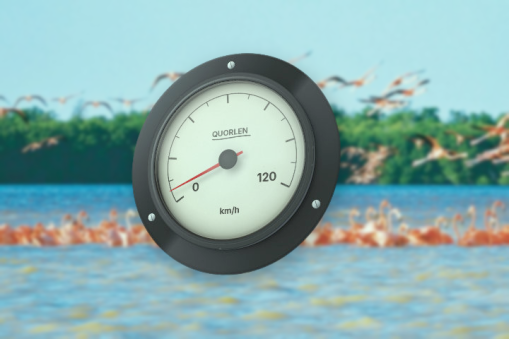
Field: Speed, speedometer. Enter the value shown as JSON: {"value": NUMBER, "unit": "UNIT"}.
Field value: {"value": 5, "unit": "km/h"}
